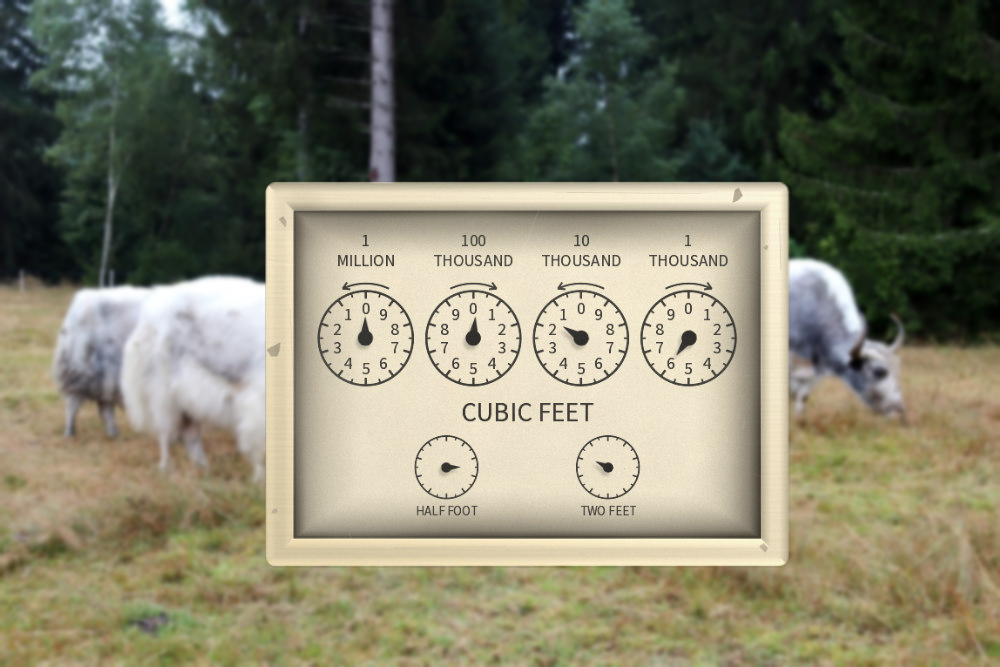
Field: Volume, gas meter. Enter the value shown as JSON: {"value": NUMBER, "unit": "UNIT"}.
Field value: {"value": 1600, "unit": "ft³"}
